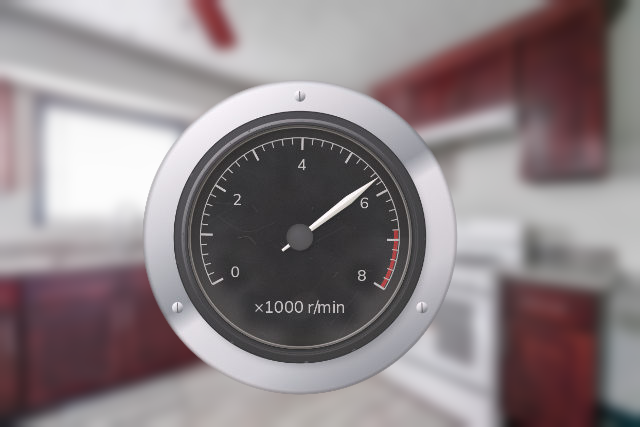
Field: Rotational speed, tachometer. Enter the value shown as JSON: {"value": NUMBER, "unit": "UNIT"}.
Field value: {"value": 5700, "unit": "rpm"}
